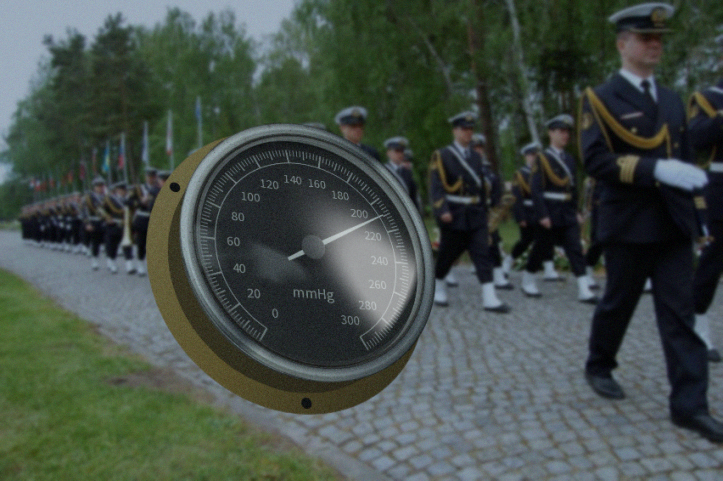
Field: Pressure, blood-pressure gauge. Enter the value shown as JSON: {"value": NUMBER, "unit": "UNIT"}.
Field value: {"value": 210, "unit": "mmHg"}
